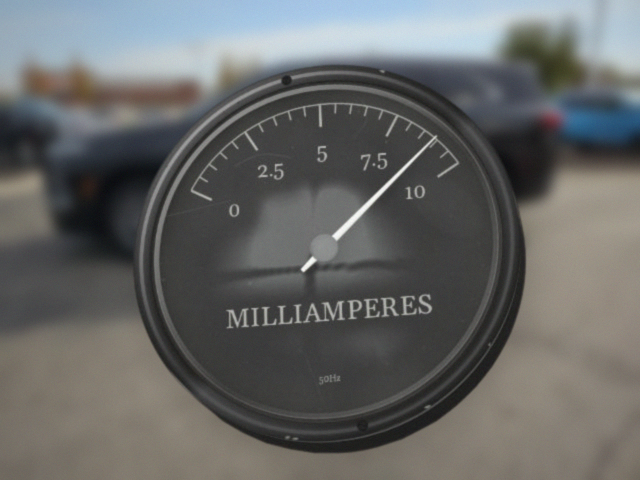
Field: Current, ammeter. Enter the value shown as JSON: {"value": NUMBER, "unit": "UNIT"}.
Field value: {"value": 9, "unit": "mA"}
